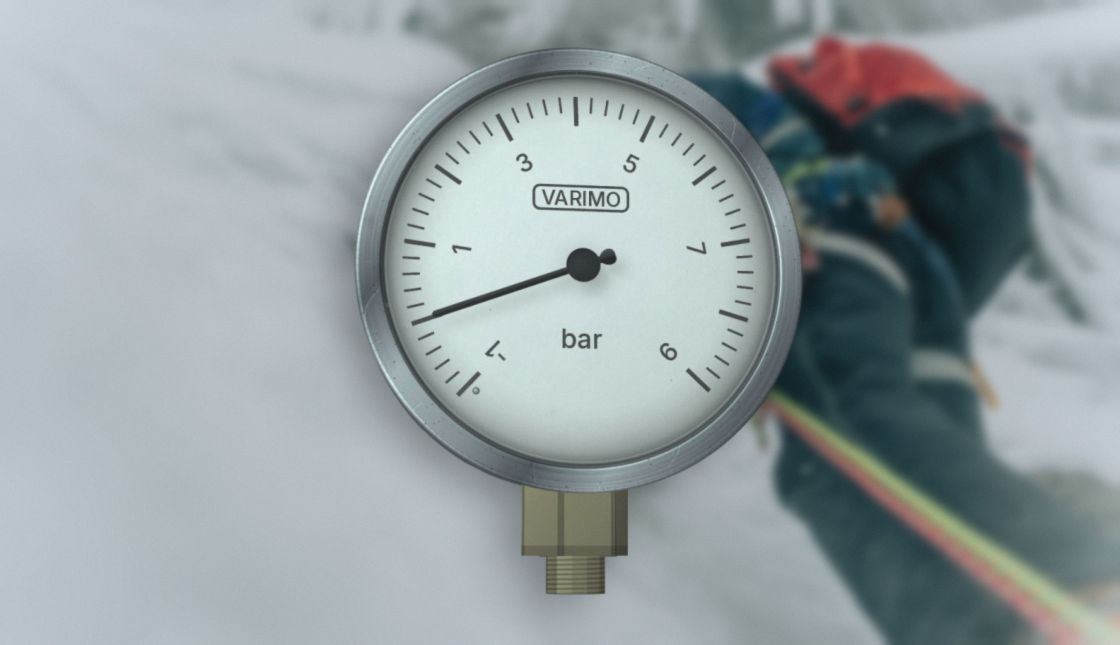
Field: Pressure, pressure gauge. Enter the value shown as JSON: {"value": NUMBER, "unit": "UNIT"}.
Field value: {"value": 0, "unit": "bar"}
